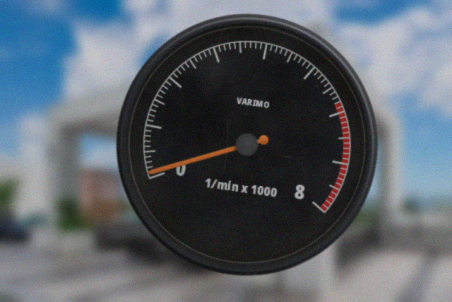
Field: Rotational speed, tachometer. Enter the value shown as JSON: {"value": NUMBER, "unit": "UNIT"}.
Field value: {"value": 100, "unit": "rpm"}
